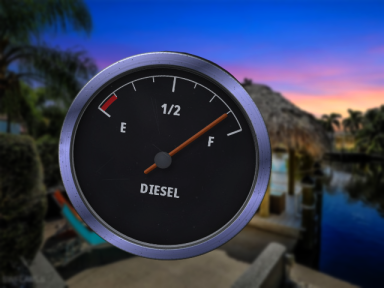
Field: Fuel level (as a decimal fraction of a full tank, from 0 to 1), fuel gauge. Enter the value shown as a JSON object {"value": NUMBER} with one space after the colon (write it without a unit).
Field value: {"value": 0.875}
